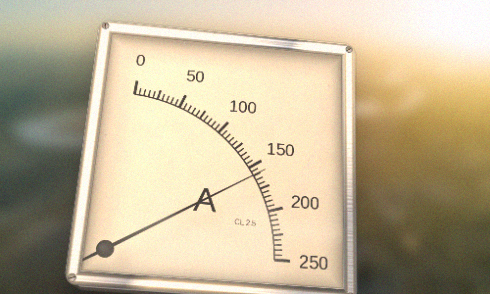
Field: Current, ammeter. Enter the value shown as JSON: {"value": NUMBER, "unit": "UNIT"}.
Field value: {"value": 160, "unit": "A"}
